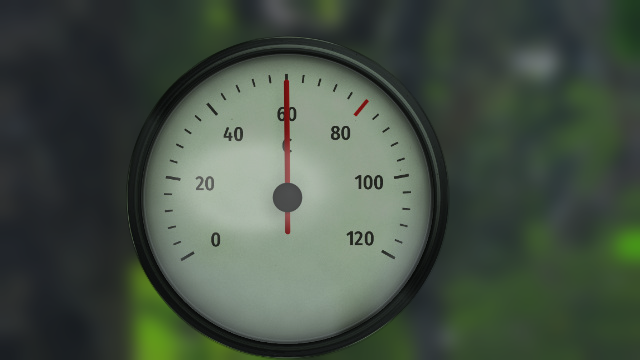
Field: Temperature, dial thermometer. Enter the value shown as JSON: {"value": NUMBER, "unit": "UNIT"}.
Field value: {"value": 60, "unit": "°C"}
